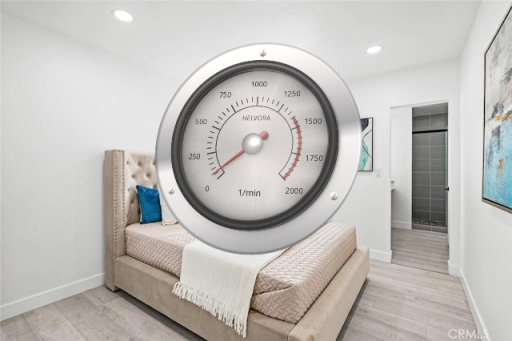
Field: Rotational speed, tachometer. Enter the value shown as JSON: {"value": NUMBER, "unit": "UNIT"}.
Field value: {"value": 50, "unit": "rpm"}
